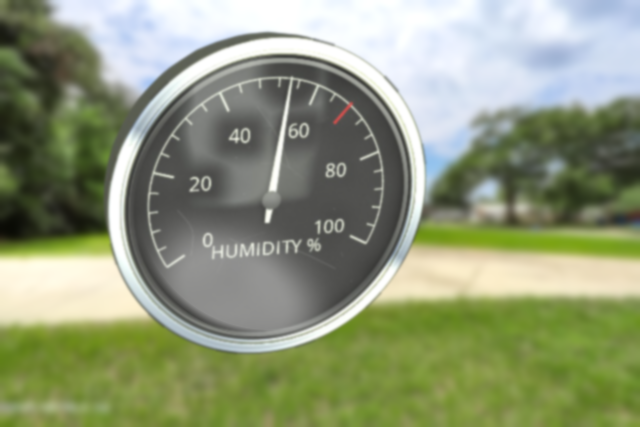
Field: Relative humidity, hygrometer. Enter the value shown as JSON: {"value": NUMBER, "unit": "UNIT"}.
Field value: {"value": 54, "unit": "%"}
